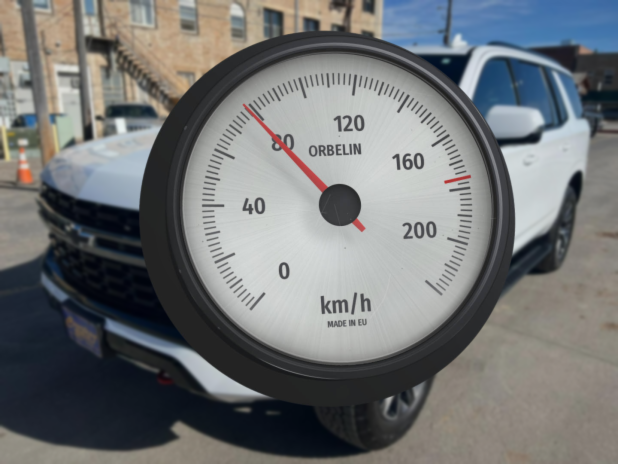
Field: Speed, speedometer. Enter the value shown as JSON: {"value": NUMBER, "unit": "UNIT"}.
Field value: {"value": 78, "unit": "km/h"}
